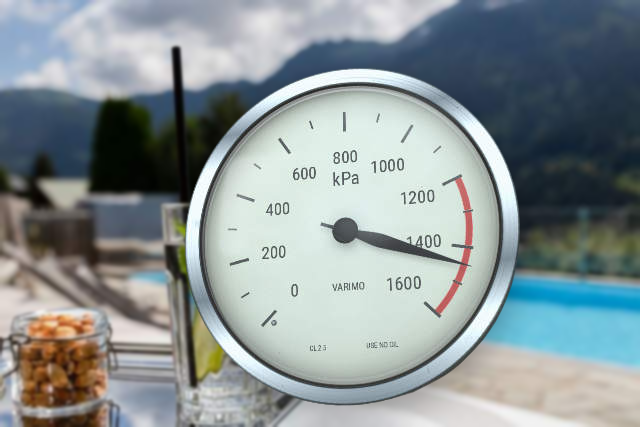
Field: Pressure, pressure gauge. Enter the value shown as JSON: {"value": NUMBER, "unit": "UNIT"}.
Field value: {"value": 1450, "unit": "kPa"}
